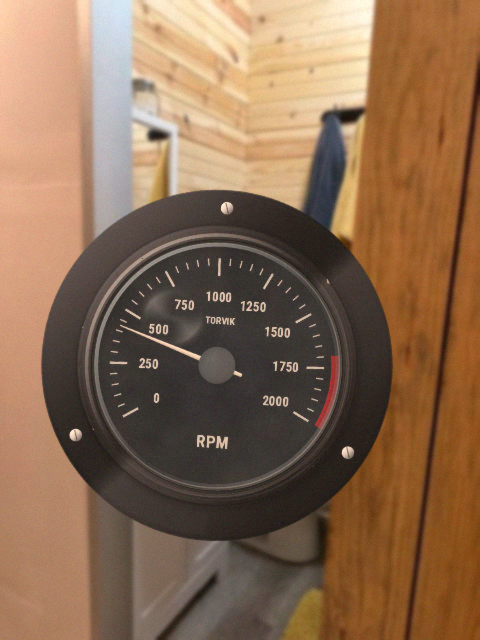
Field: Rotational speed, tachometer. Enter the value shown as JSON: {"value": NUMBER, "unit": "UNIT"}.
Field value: {"value": 425, "unit": "rpm"}
